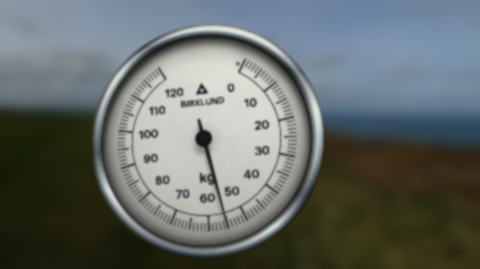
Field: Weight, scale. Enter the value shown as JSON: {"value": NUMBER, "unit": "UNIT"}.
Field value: {"value": 55, "unit": "kg"}
